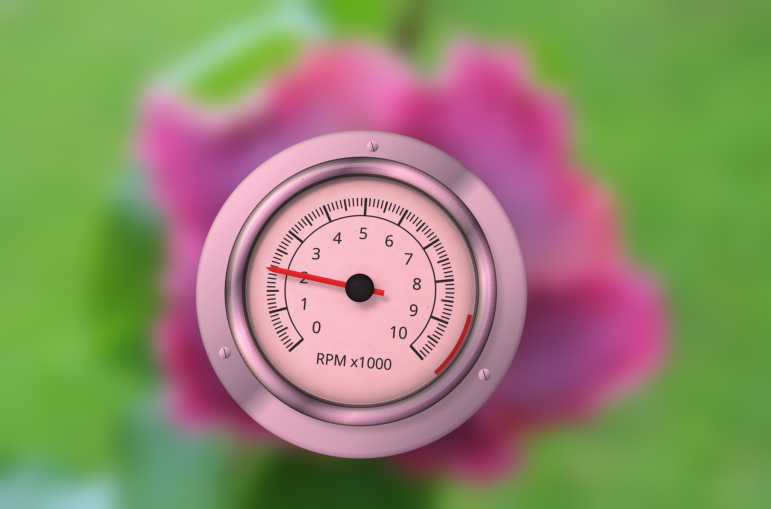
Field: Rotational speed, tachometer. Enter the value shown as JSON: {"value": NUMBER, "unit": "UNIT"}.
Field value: {"value": 2000, "unit": "rpm"}
